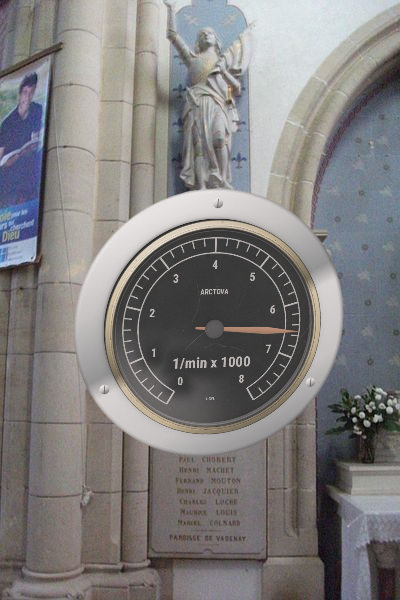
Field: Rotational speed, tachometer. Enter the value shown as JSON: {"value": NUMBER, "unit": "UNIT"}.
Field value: {"value": 6500, "unit": "rpm"}
